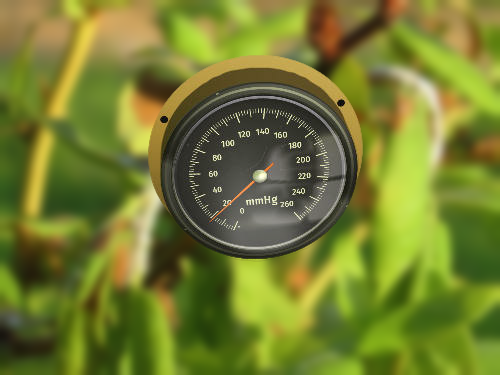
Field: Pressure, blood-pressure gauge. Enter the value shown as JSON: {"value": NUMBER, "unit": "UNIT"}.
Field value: {"value": 20, "unit": "mmHg"}
